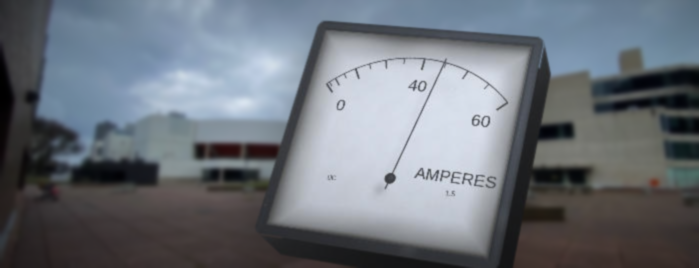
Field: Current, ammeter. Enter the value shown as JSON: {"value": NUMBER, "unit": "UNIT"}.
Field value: {"value": 45, "unit": "A"}
